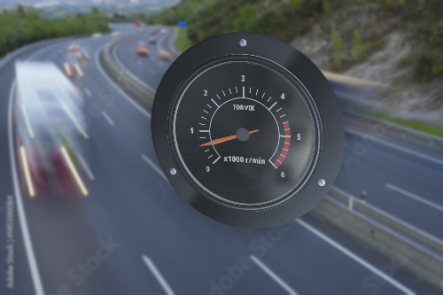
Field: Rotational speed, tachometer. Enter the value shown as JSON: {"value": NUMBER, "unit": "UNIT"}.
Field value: {"value": 600, "unit": "rpm"}
